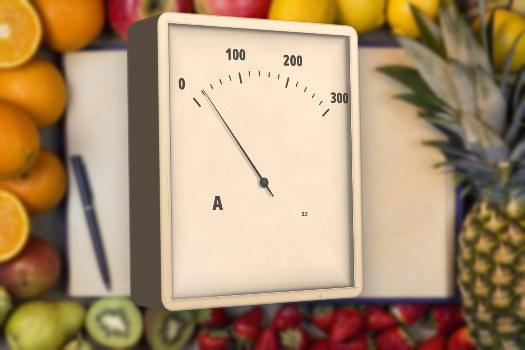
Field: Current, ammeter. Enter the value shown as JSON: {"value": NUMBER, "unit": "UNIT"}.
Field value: {"value": 20, "unit": "A"}
